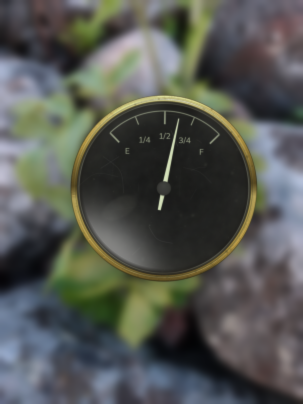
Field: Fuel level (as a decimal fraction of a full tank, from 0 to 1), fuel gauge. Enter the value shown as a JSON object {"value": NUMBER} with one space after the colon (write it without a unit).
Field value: {"value": 0.625}
